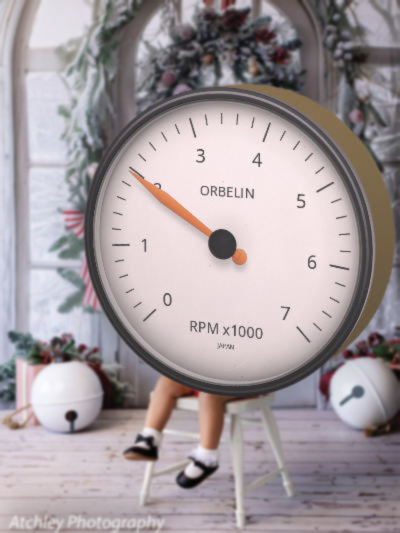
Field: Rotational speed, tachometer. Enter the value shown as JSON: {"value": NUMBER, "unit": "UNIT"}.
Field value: {"value": 2000, "unit": "rpm"}
